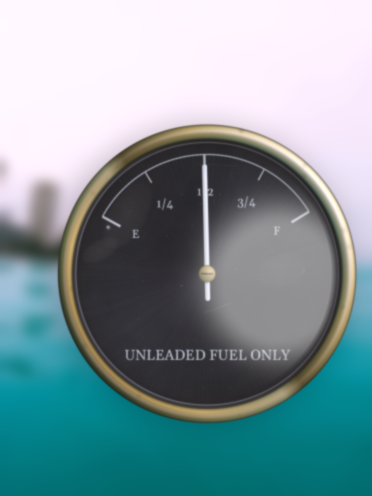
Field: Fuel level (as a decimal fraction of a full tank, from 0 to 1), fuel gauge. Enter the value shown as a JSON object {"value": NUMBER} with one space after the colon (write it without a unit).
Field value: {"value": 0.5}
